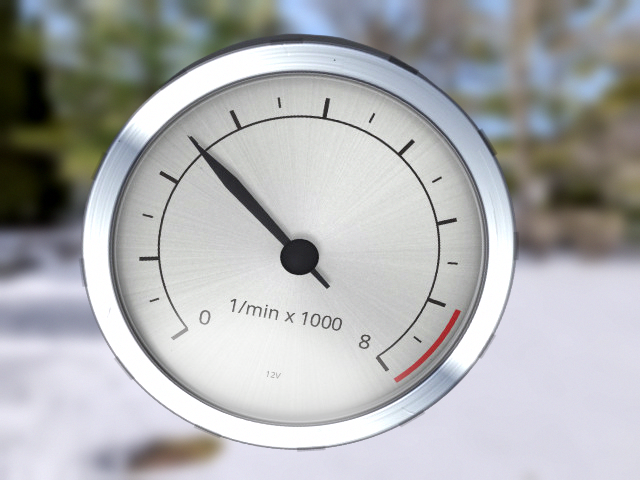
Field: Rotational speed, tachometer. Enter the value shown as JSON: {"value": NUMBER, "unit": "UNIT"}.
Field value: {"value": 2500, "unit": "rpm"}
